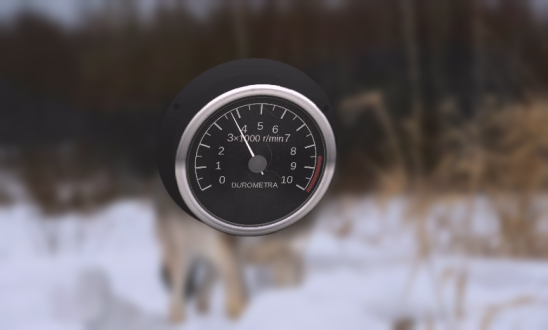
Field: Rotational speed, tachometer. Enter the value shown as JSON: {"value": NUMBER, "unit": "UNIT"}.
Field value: {"value": 3750, "unit": "rpm"}
